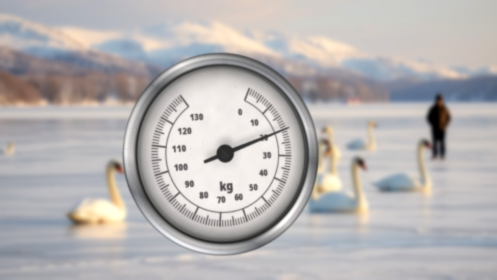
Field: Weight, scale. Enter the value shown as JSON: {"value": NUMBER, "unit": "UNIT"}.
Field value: {"value": 20, "unit": "kg"}
